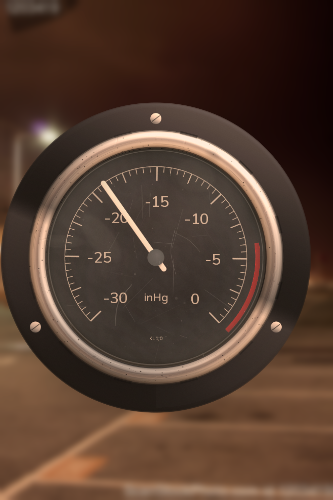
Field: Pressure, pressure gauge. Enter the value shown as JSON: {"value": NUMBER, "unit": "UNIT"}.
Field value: {"value": -19, "unit": "inHg"}
